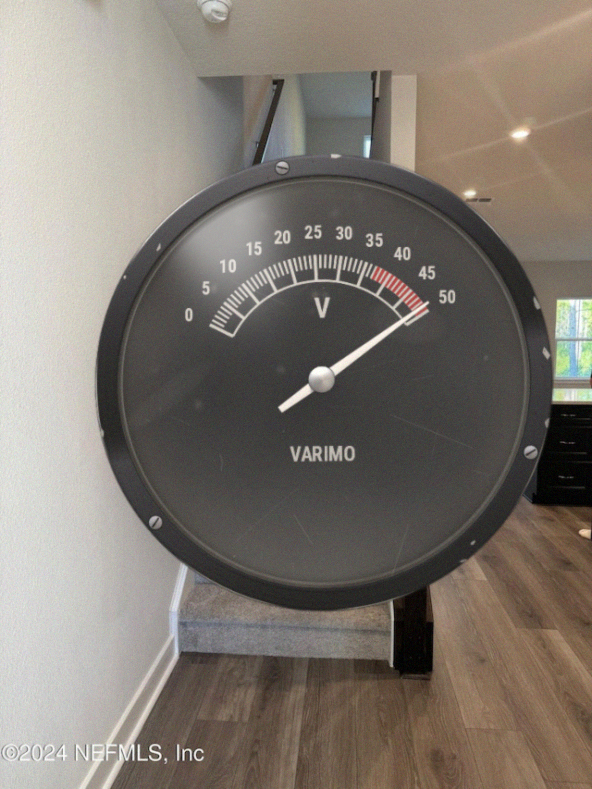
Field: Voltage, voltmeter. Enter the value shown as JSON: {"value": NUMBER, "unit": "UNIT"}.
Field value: {"value": 49, "unit": "V"}
